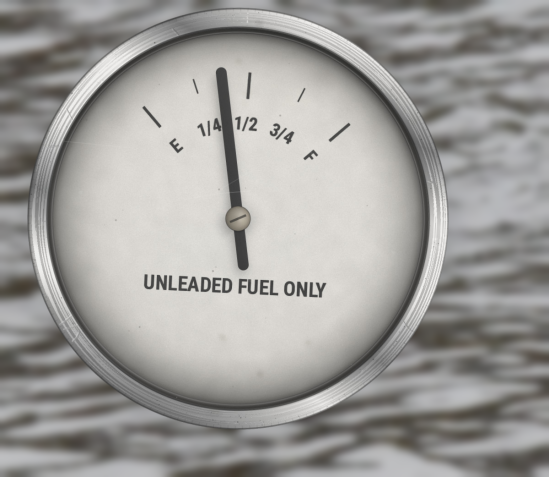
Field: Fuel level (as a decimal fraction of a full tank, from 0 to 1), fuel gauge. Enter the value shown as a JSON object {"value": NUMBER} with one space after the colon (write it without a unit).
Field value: {"value": 0.375}
